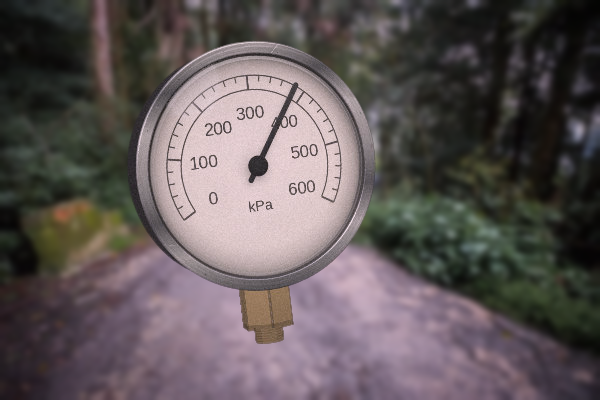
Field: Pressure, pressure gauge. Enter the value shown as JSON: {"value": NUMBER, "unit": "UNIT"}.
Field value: {"value": 380, "unit": "kPa"}
